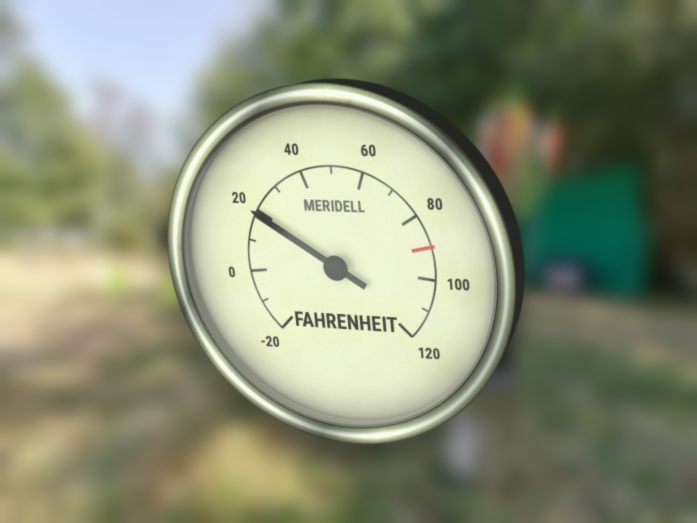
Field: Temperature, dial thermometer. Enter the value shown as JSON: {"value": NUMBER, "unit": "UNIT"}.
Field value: {"value": 20, "unit": "°F"}
